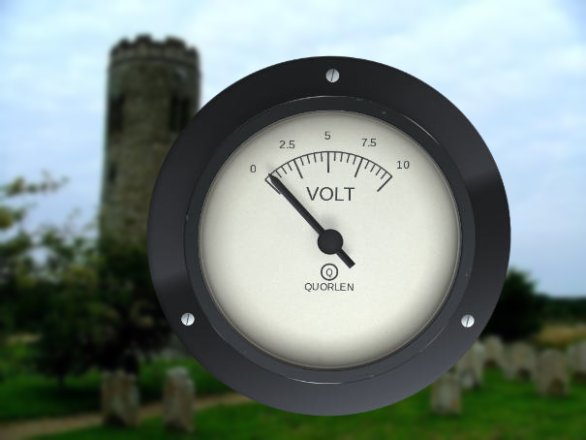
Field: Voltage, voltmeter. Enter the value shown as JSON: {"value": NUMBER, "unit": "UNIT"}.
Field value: {"value": 0.5, "unit": "V"}
